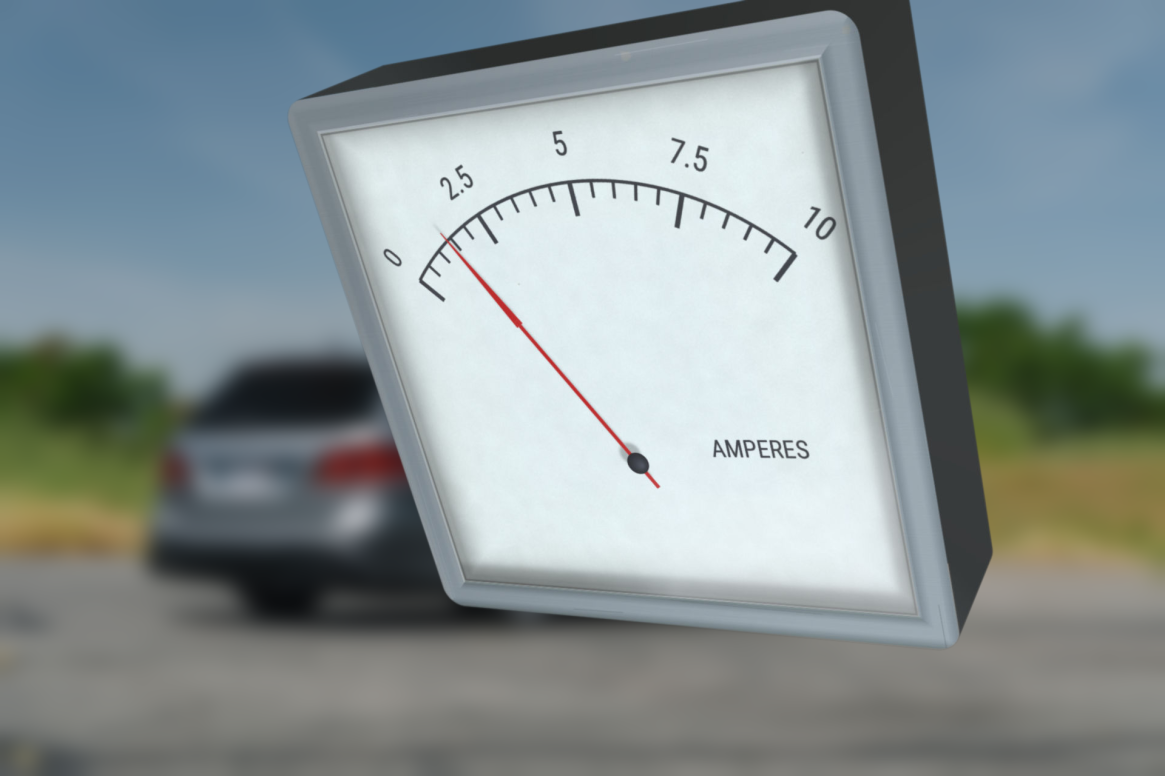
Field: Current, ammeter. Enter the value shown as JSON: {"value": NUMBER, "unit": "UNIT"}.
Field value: {"value": 1.5, "unit": "A"}
